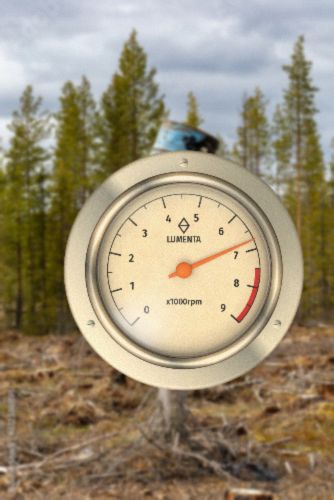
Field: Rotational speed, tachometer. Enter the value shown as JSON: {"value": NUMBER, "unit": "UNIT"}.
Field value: {"value": 6750, "unit": "rpm"}
